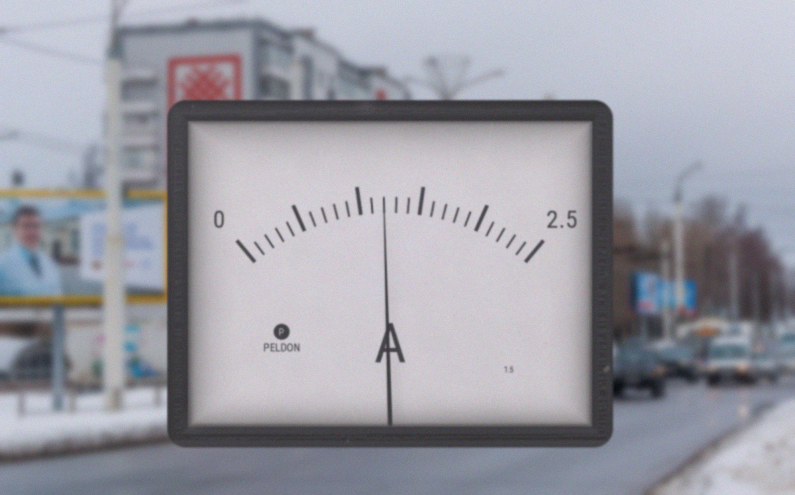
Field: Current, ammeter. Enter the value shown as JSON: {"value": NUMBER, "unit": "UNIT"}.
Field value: {"value": 1.2, "unit": "A"}
